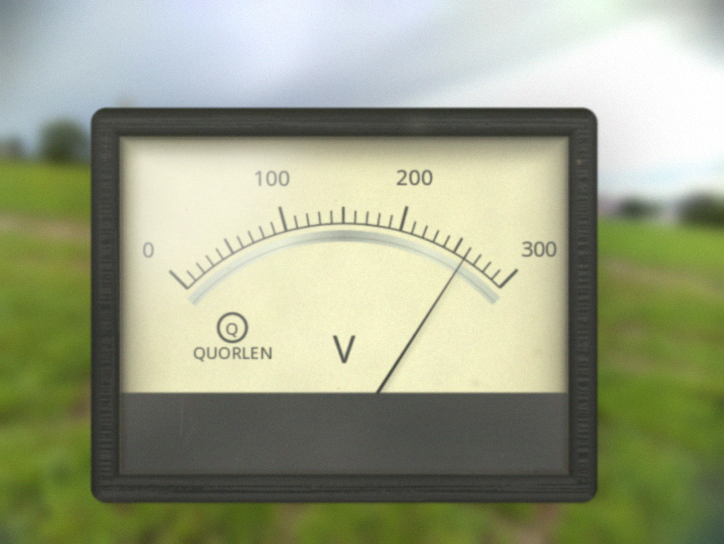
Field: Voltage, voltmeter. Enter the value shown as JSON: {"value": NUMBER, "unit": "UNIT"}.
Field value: {"value": 260, "unit": "V"}
